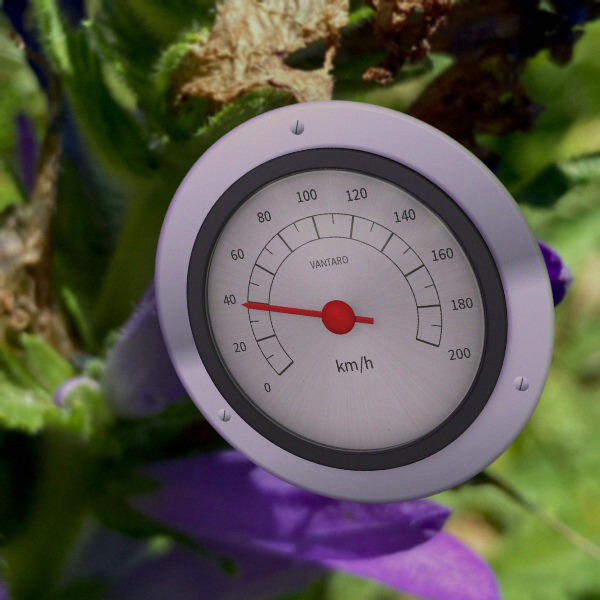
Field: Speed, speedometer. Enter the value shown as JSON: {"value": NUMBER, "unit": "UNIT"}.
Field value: {"value": 40, "unit": "km/h"}
